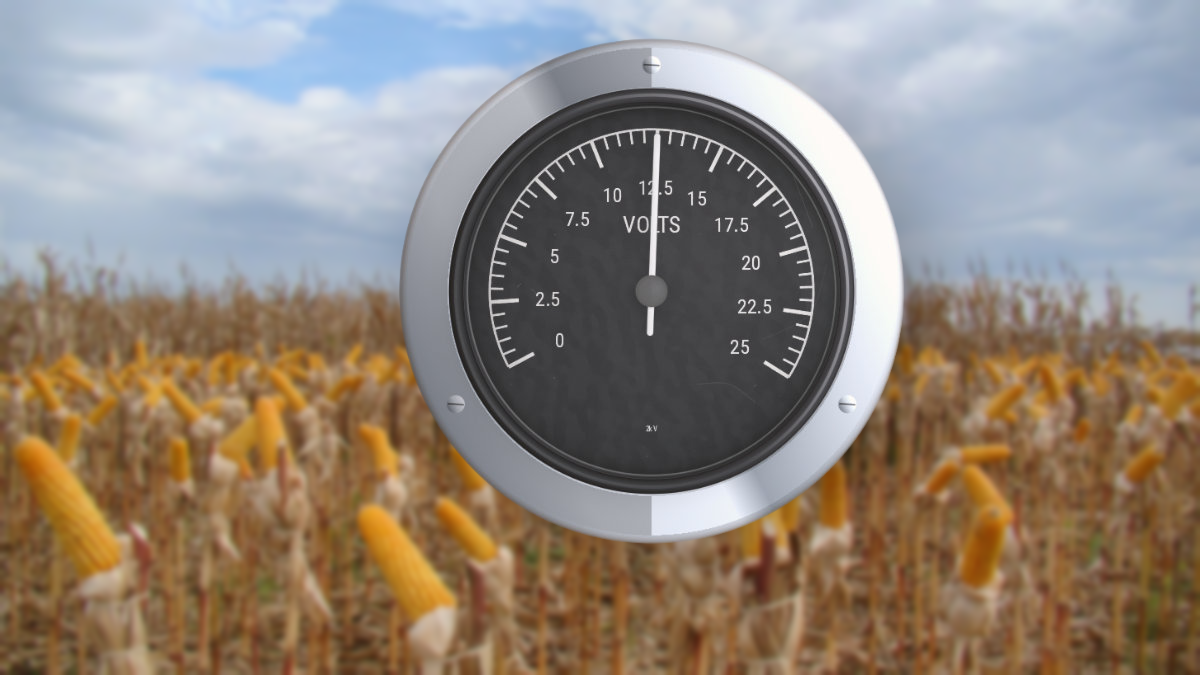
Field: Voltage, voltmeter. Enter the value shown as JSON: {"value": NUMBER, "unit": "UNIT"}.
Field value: {"value": 12.5, "unit": "V"}
